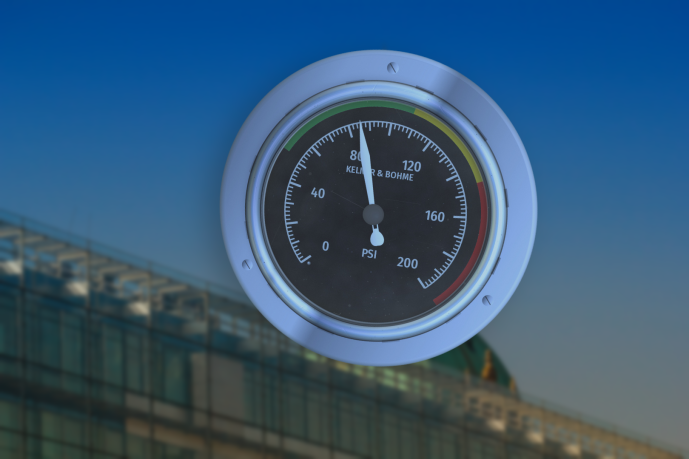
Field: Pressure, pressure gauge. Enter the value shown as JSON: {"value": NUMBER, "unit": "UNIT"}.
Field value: {"value": 86, "unit": "psi"}
